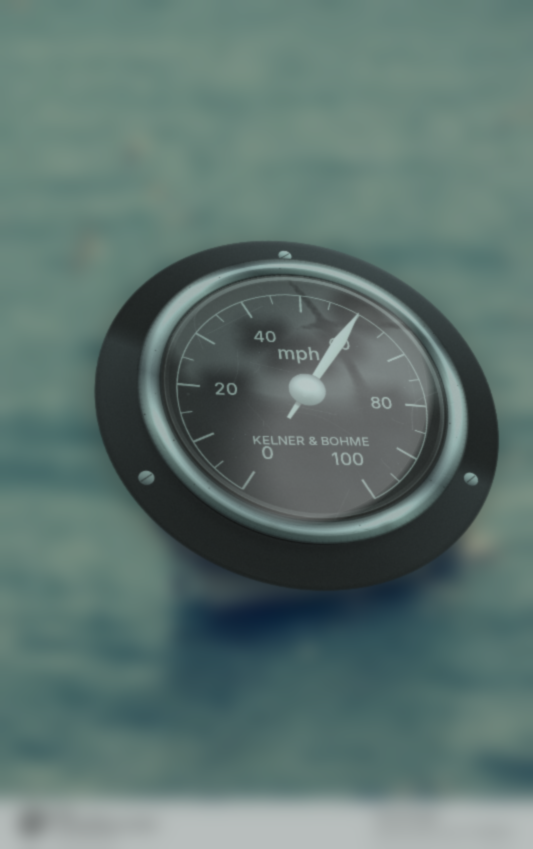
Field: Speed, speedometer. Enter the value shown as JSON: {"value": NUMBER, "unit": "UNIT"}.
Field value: {"value": 60, "unit": "mph"}
